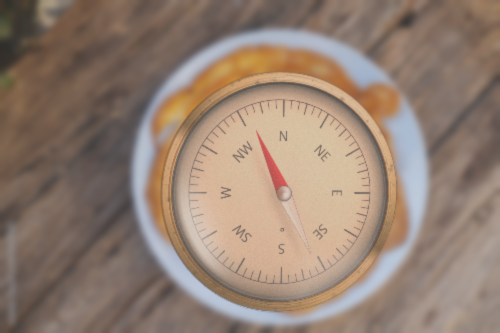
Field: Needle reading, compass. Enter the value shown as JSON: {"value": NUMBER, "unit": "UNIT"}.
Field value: {"value": 335, "unit": "°"}
